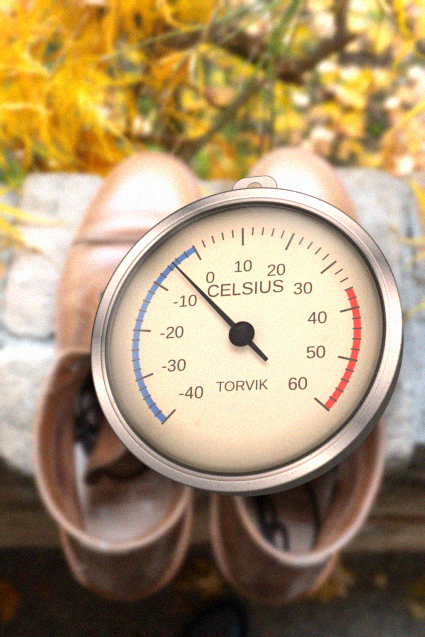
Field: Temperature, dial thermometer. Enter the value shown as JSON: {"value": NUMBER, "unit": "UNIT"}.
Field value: {"value": -5, "unit": "°C"}
